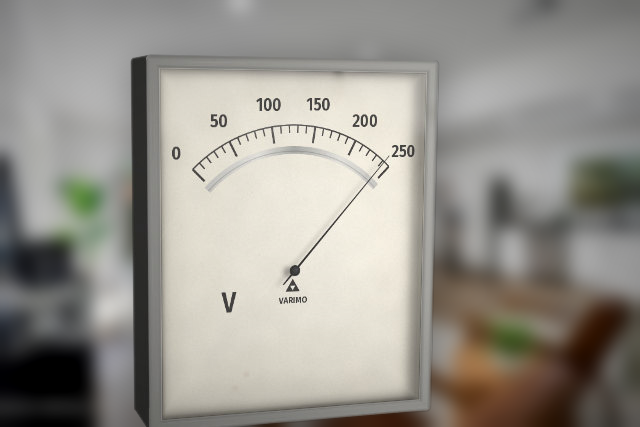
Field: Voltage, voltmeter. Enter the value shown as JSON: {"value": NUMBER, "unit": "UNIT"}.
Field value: {"value": 240, "unit": "V"}
